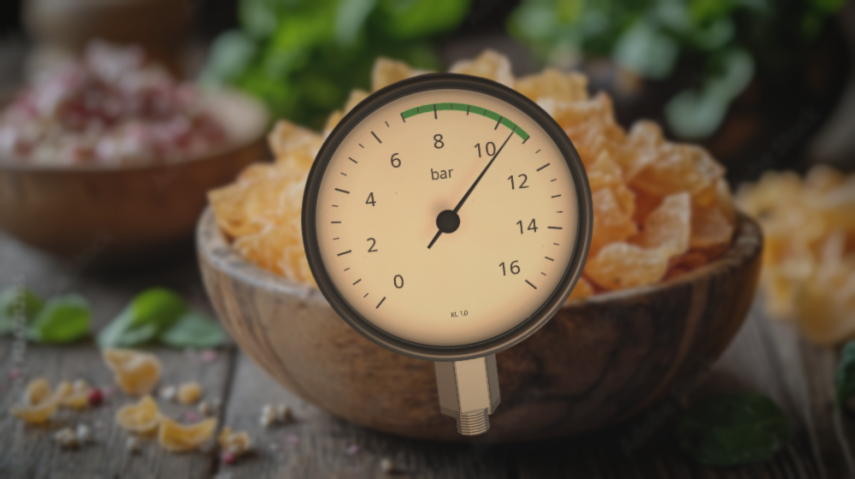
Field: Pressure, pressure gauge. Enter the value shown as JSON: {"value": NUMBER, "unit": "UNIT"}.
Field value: {"value": 10.5, "unit": "bar"}
